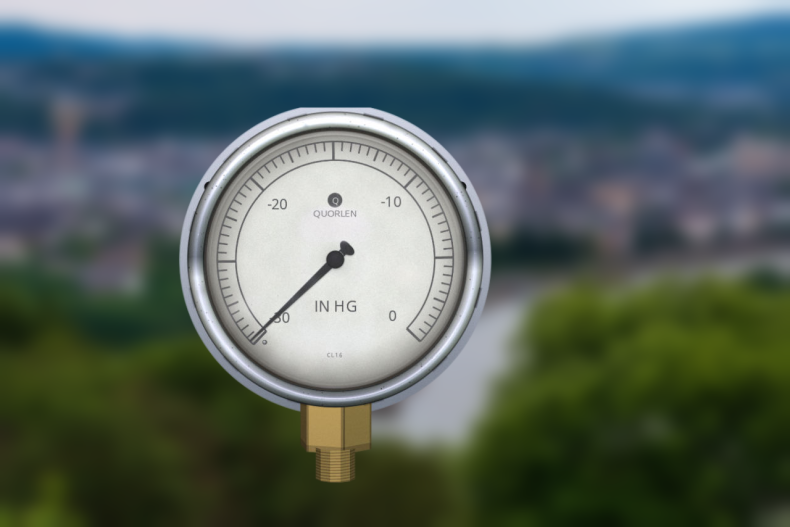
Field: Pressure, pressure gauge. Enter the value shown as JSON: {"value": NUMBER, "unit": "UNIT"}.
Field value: {"value": -29.75, "unit": "inHg"}
